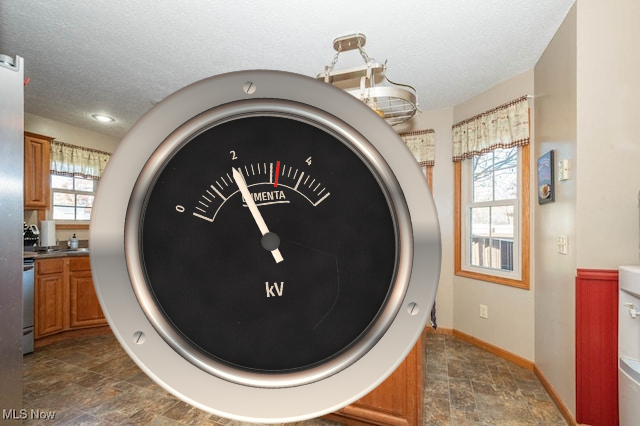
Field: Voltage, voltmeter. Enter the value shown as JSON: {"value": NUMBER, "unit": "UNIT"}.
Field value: {"value": 1.8, "unit": "kV"}
